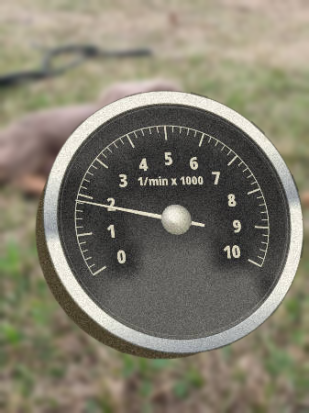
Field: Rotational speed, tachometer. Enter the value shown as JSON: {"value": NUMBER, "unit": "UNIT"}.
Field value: {"value": 1800, "unit": "rpm"}
